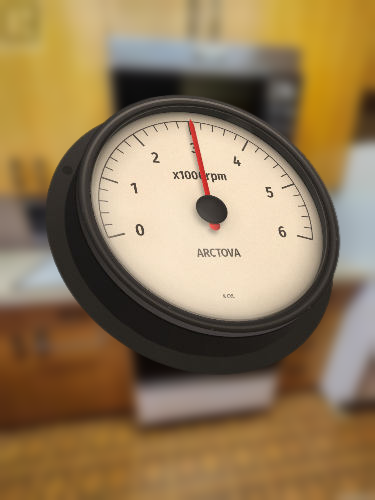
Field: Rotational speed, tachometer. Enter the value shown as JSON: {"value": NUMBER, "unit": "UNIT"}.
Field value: {"value": 3000, "unit": "rpm"}
